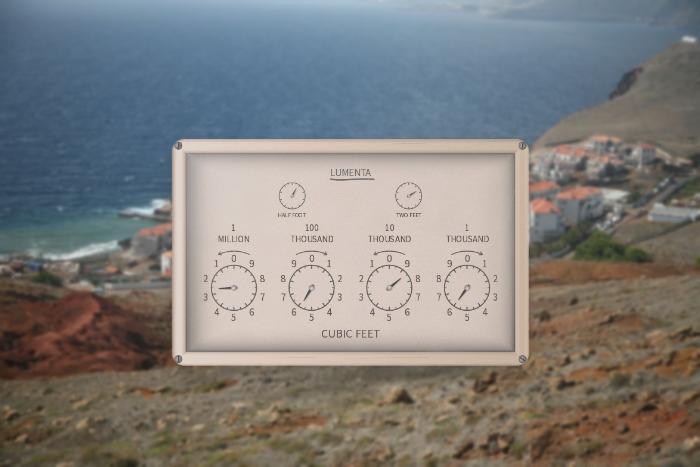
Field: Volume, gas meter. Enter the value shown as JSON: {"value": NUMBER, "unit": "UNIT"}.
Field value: {"value": 258600, "unit": "ft³"}
